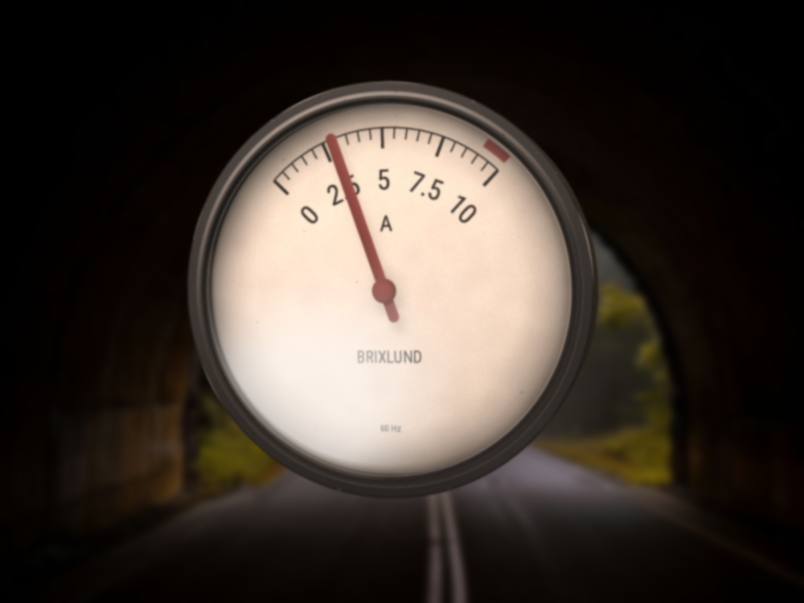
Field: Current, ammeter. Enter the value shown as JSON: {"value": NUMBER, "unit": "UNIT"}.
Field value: {"value": 3, "unit": "A"}
